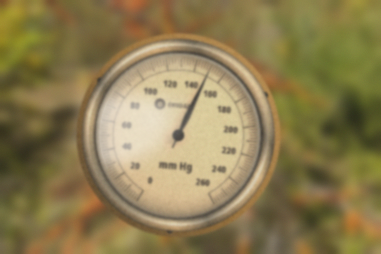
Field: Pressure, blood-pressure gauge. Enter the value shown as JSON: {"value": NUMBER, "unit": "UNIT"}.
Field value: {"value": 150, "unit": "mmHg"}
